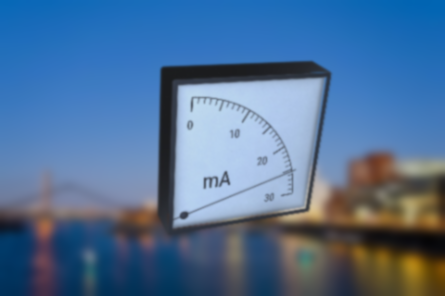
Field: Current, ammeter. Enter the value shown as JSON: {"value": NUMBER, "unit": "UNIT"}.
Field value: {"value": 25, "unit": "mA"}
